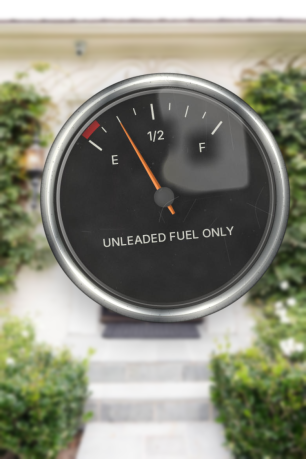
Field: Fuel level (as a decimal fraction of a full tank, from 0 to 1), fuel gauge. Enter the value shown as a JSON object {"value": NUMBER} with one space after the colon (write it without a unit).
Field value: {"value": 0.25}
